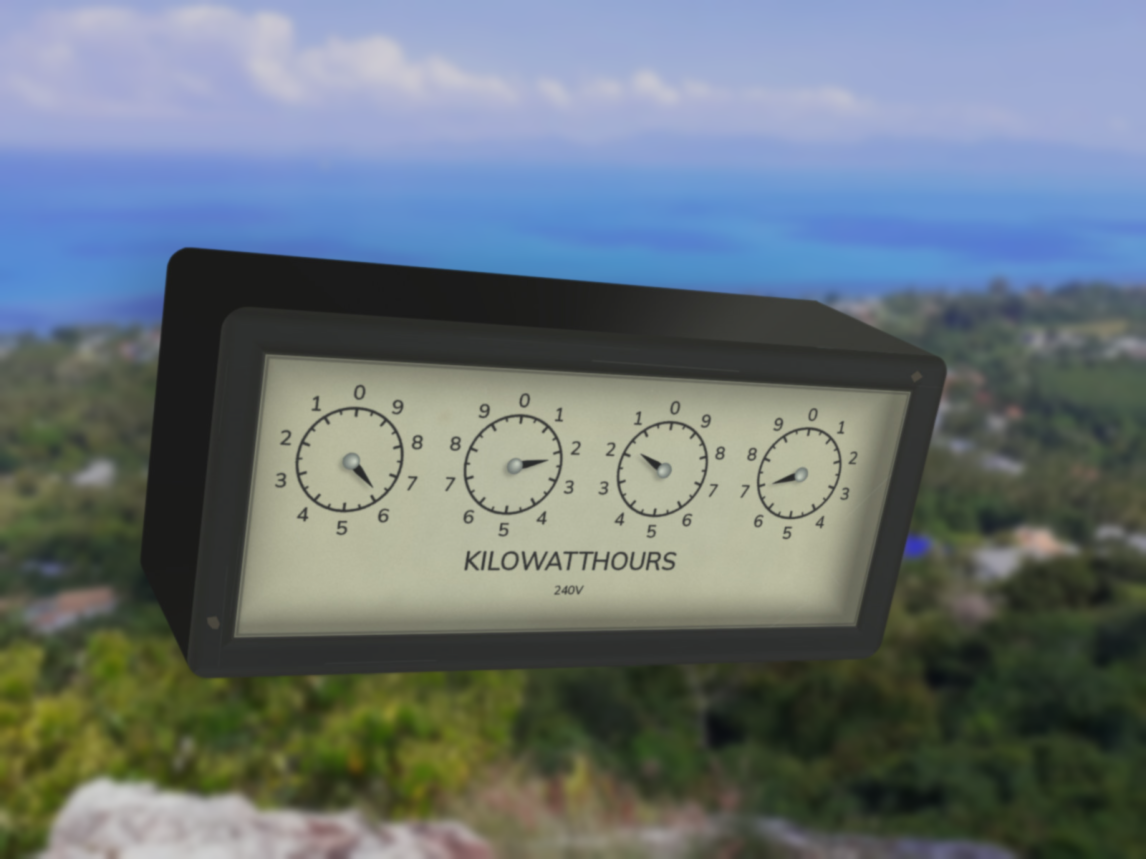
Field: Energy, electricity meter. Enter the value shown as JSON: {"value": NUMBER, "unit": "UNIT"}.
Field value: {"value": 6217, "unit": "kWh"}
